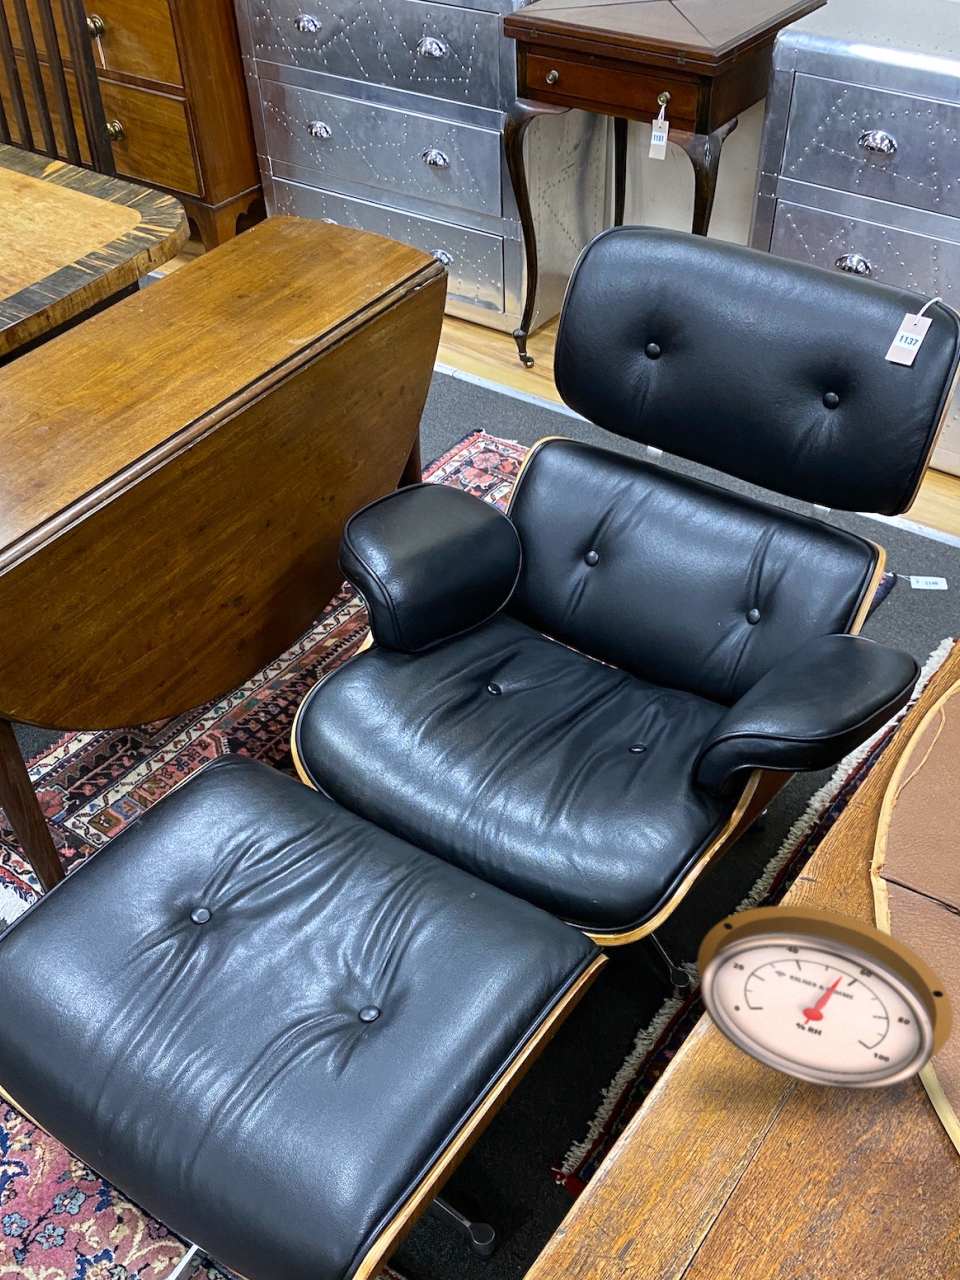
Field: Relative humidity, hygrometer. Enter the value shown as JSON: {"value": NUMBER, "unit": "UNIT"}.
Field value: {"value": 55, "unit": "%"}
